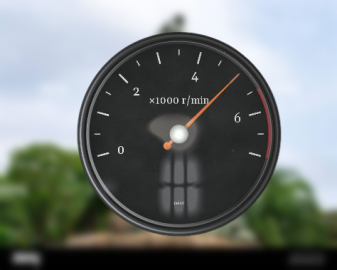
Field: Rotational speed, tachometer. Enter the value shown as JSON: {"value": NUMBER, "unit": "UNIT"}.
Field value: {"value": 5000, "unit": "rpm"}
